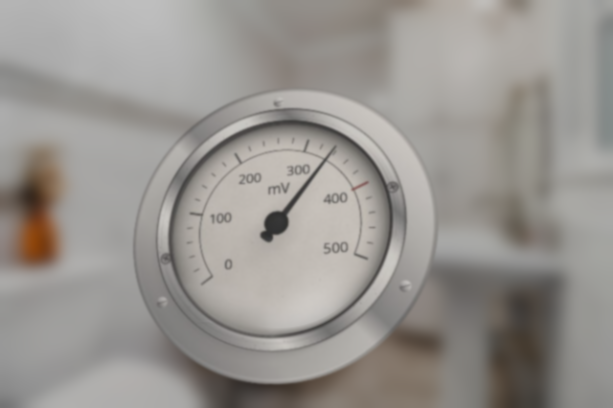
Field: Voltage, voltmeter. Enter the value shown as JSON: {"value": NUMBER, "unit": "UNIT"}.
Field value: {"value": 340, "unit": "mV"}
